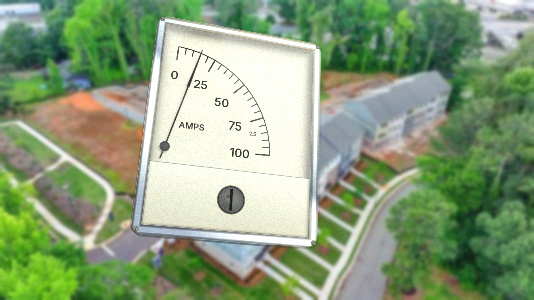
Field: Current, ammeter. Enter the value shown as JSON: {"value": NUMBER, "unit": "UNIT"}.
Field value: {"value": 15, "unit": "A"}
